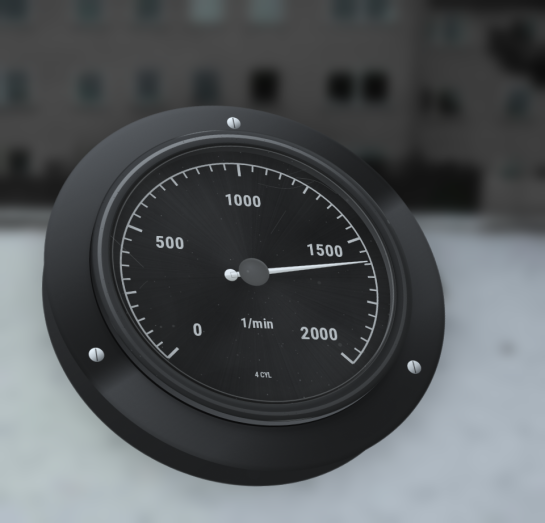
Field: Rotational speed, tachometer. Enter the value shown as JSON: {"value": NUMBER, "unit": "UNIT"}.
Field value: {"value": 1600, "unit": "rpm"}
